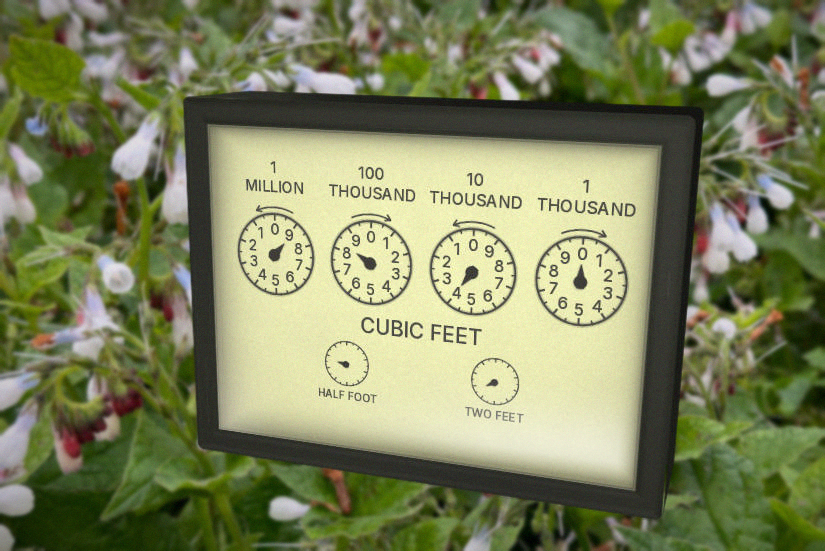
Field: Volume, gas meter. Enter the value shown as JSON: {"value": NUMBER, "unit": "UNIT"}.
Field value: {"value": 884000, "unit": "ft³"}
